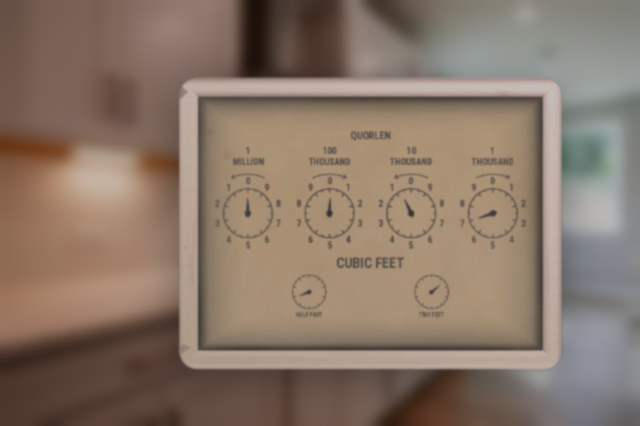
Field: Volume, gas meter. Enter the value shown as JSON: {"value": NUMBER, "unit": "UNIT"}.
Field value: {"value": 700, "unit": "ft³"}
